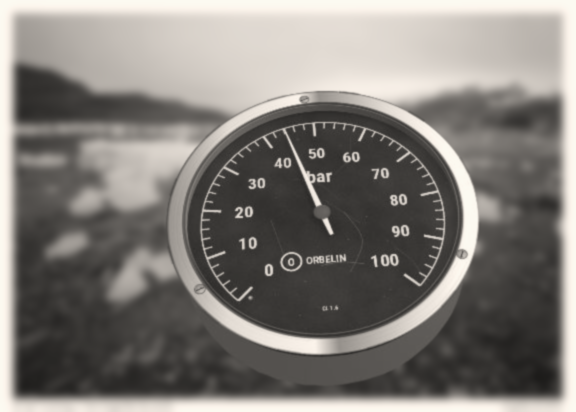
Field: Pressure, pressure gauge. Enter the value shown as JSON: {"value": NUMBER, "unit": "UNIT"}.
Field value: {"value": 44, "unit": "bar"}
